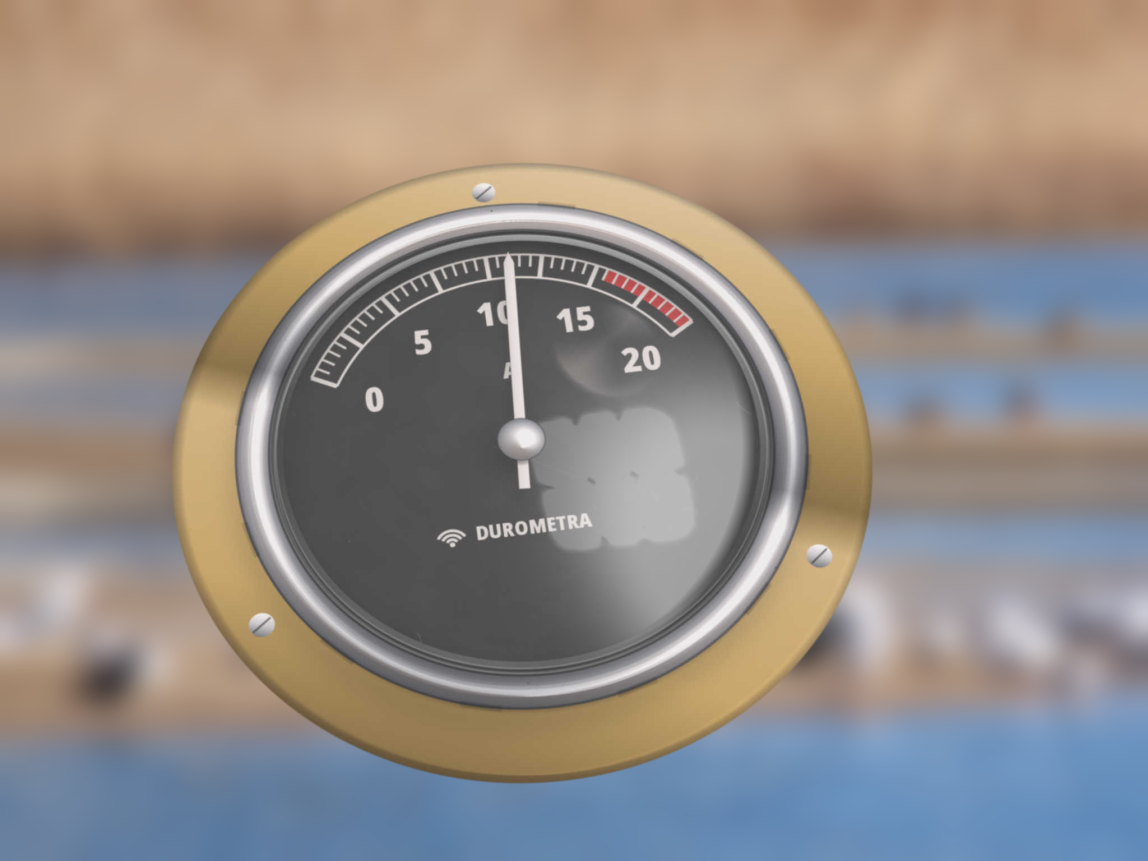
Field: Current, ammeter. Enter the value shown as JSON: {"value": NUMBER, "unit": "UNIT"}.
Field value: {"value": 11, "unit": "A"}
